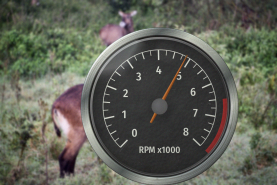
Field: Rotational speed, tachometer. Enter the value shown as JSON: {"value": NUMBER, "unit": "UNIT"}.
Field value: {"value": 4875, "unit": "rpm"}
